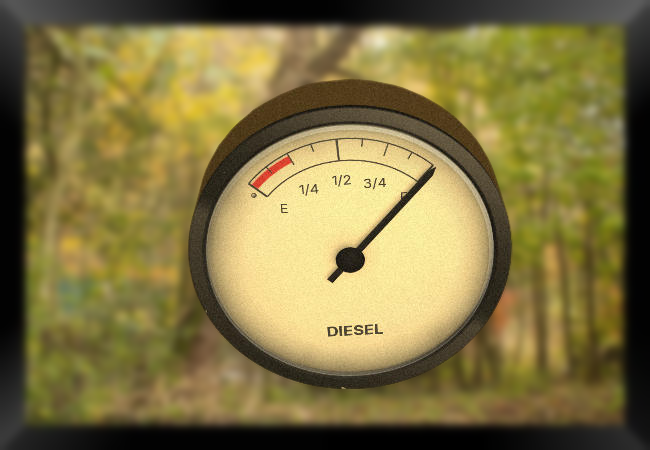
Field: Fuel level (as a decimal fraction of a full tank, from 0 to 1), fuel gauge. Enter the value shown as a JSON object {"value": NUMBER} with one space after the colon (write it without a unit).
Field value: {"value": 1}
